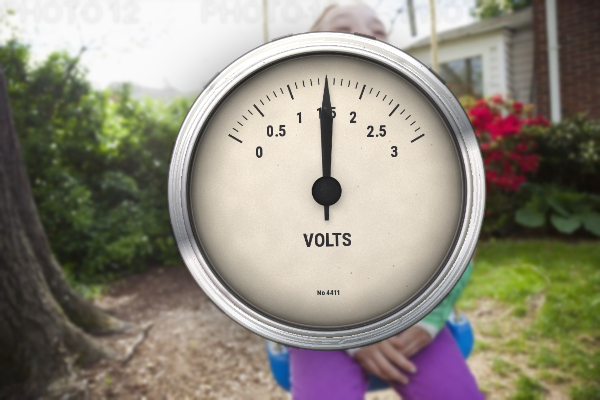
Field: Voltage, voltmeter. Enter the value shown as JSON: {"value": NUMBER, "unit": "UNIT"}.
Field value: {"value": 1.5, "unit": "V"}
